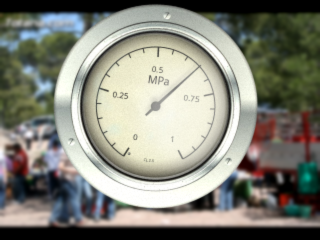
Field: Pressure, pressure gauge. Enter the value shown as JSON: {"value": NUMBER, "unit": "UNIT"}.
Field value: {"value": 0.65, "unit": "MPa"}
